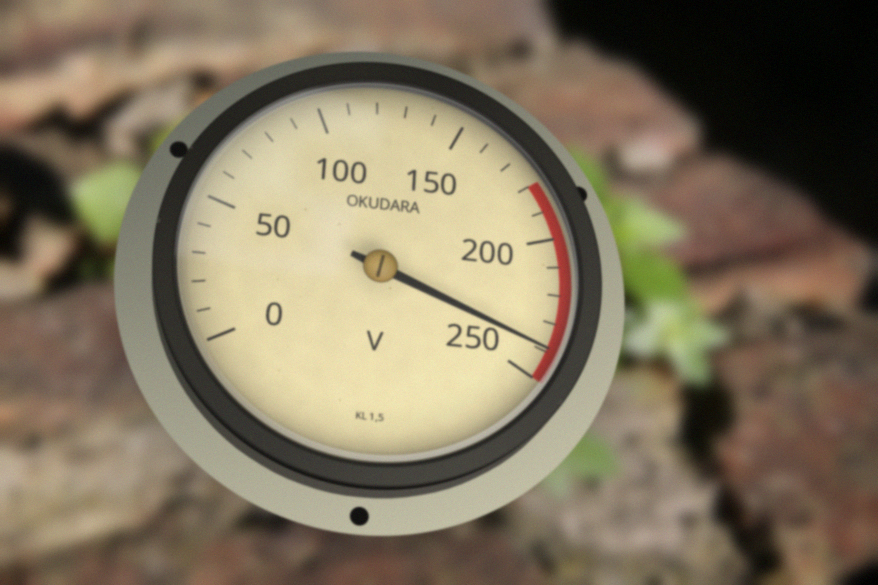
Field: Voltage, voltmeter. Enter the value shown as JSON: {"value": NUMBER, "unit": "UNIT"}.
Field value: {"value": 240, "unit": "V"}
